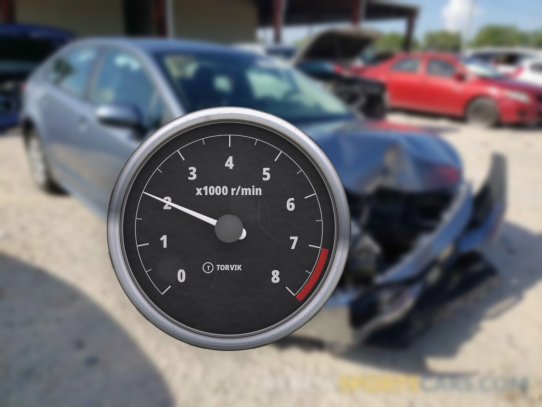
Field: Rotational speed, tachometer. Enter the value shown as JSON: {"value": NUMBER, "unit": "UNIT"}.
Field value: {"value": 2000, "unit": "rpm"}
